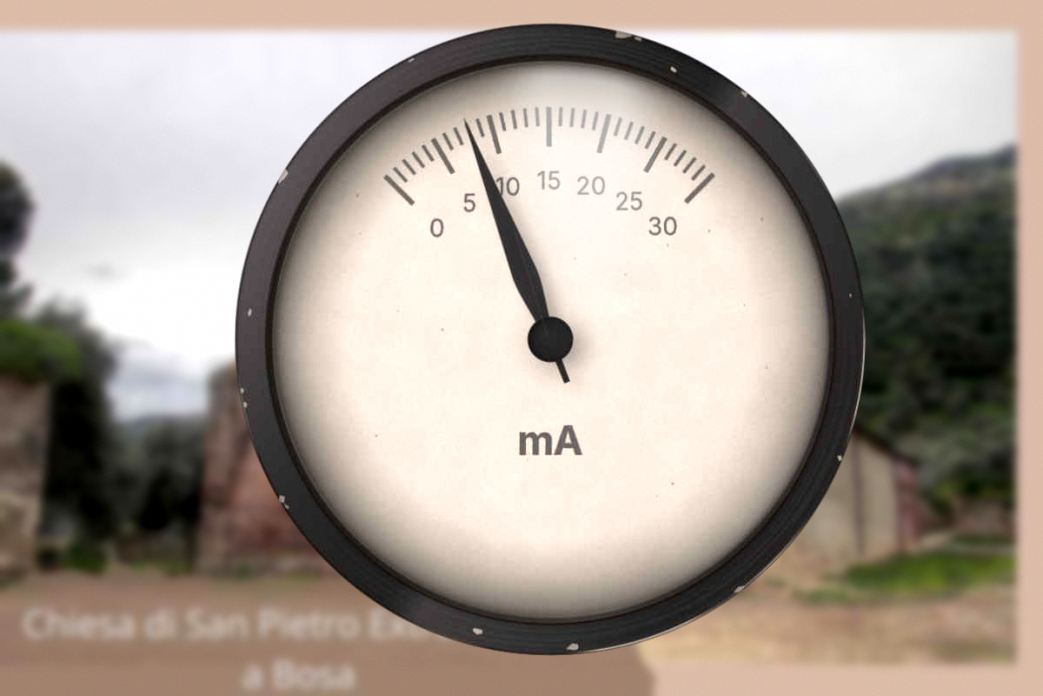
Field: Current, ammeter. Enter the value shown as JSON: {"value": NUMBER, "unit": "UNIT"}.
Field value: {"value": 8, "unit": "mA"}
